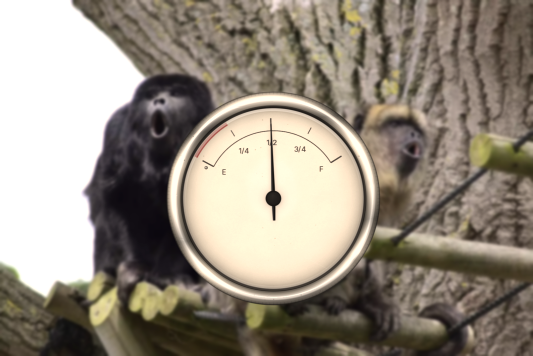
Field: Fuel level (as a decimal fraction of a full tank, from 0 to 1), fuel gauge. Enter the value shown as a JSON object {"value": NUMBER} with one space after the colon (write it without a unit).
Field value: {"value": 0.5}
